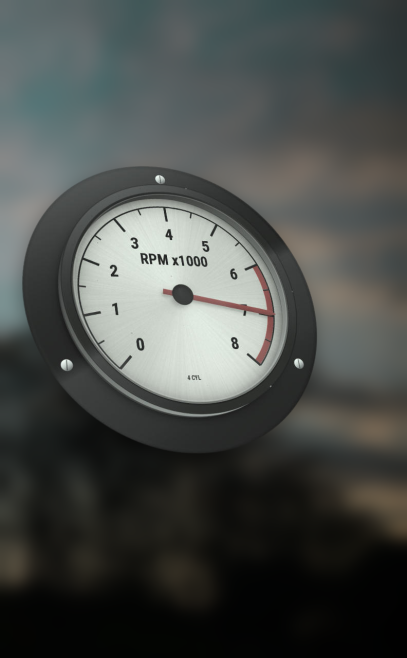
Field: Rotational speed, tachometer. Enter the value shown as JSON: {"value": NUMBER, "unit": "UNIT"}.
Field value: {"value": 7000, "unit": "rpm"}
